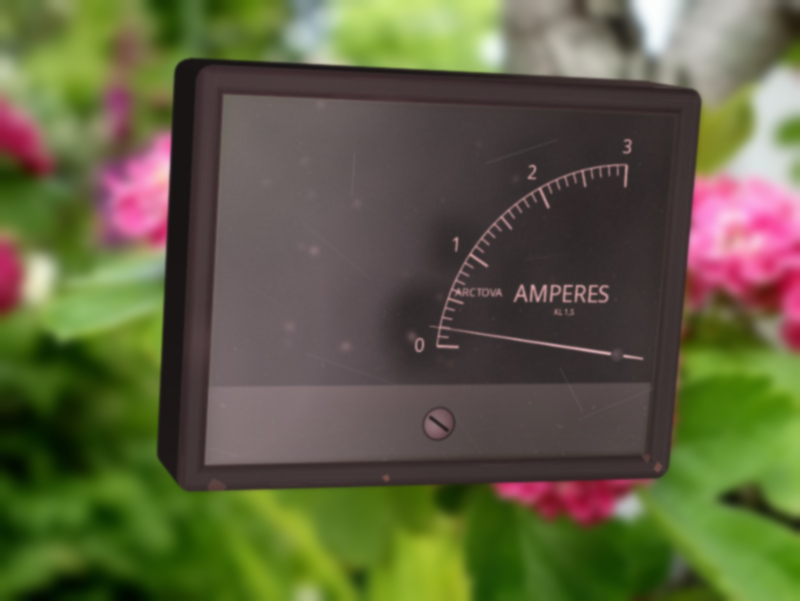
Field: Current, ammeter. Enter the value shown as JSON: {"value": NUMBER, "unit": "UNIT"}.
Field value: {"value": 0.2, "unit": "A"}
